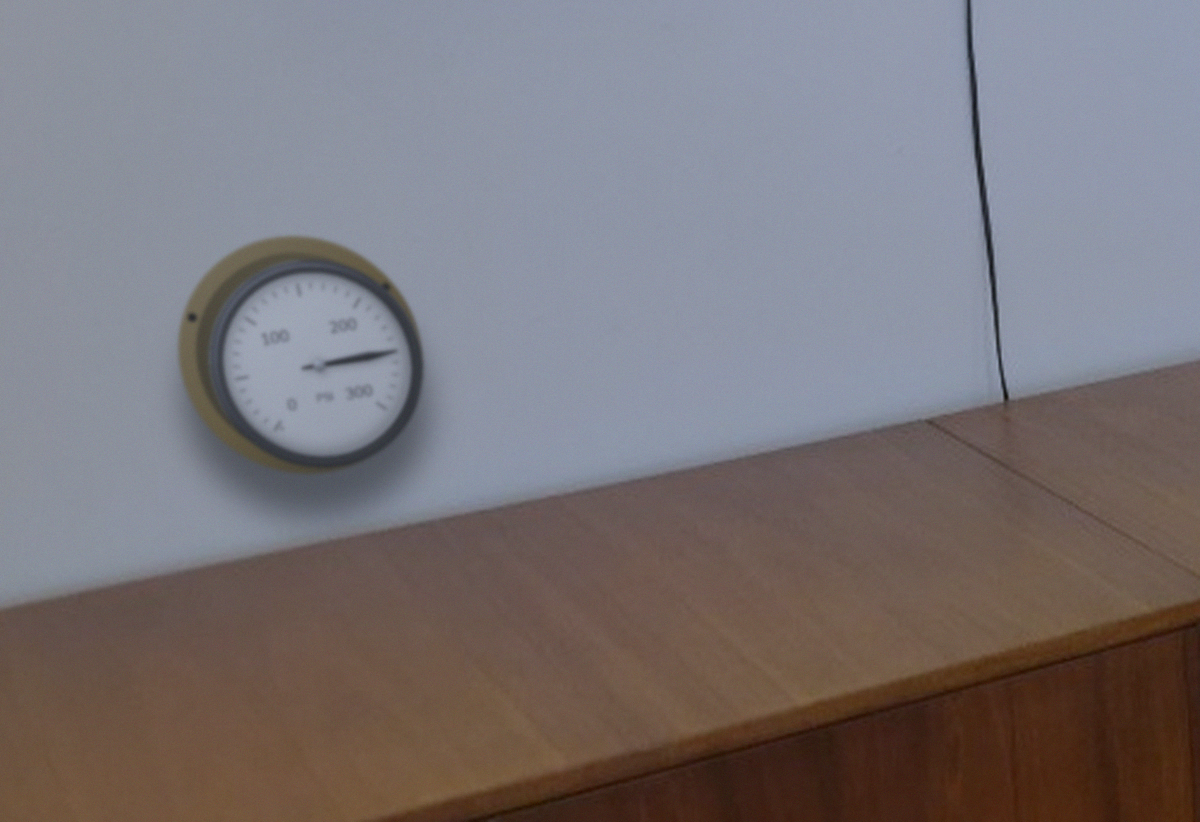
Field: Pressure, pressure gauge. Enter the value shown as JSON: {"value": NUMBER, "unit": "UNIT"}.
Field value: {"value": 250, "unit": "psi"}
